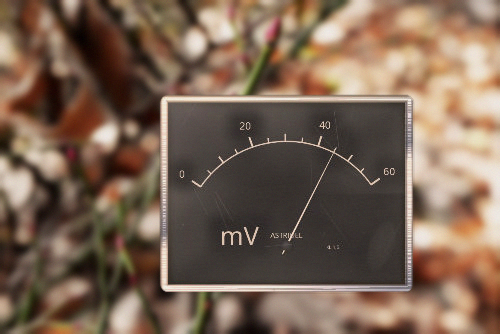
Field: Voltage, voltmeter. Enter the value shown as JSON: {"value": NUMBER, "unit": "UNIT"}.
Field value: {"value": 45, "unit": "mV"}
